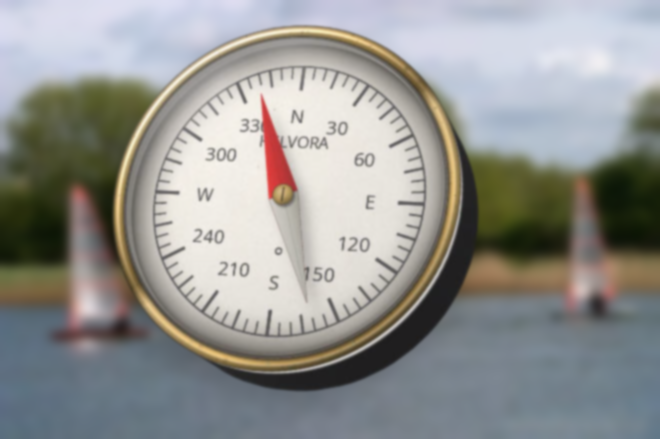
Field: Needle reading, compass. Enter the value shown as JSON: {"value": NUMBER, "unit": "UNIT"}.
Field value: {"value": 340, "unit": "°"}
